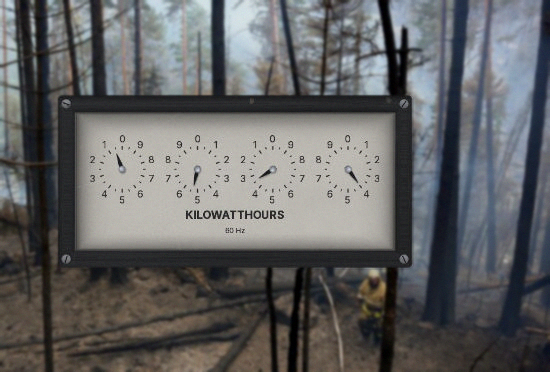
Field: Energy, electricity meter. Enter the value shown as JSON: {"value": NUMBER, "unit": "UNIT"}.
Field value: {"value": 534, "unit": "kWh"}
